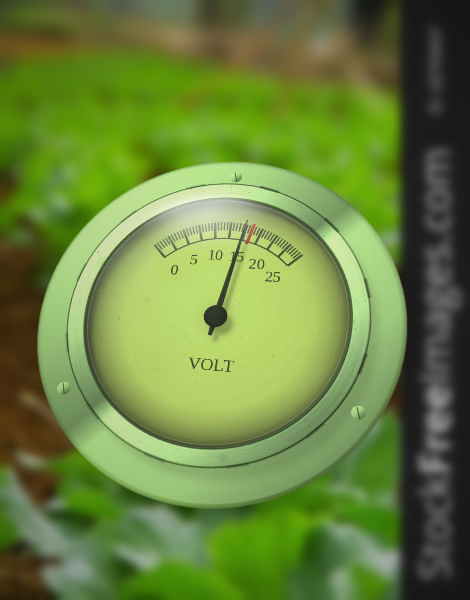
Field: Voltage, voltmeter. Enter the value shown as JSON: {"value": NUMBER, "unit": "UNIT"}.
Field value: {"value": 15, "unit": "V"}
